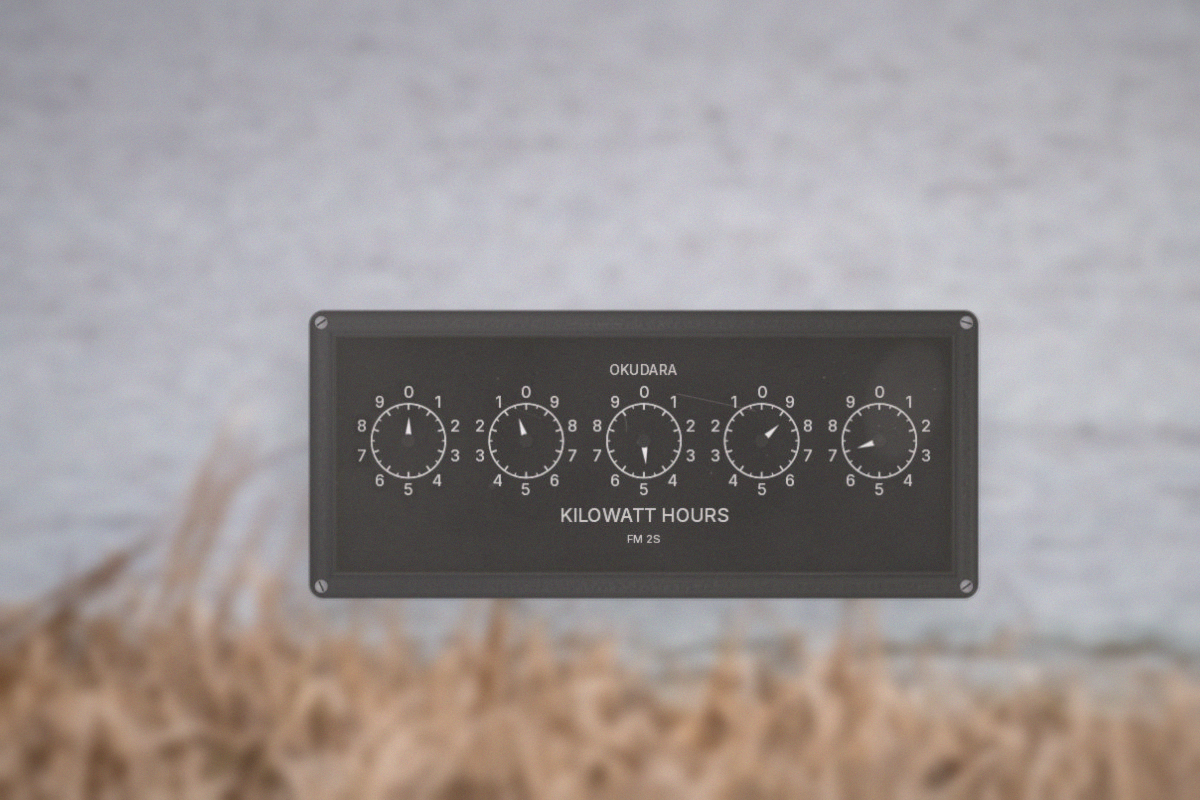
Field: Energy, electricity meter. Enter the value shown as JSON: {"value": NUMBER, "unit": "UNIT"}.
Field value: {"value": 487, "unit": "kWh"}
